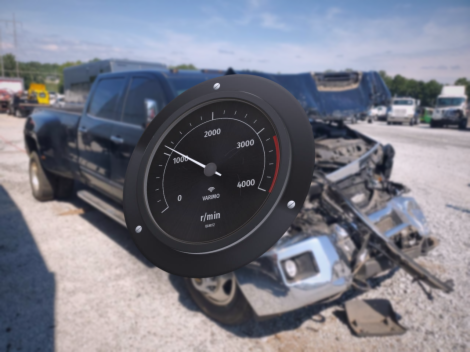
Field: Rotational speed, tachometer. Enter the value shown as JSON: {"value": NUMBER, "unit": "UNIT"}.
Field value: {"value": 1100, "unit": "rpm"}
